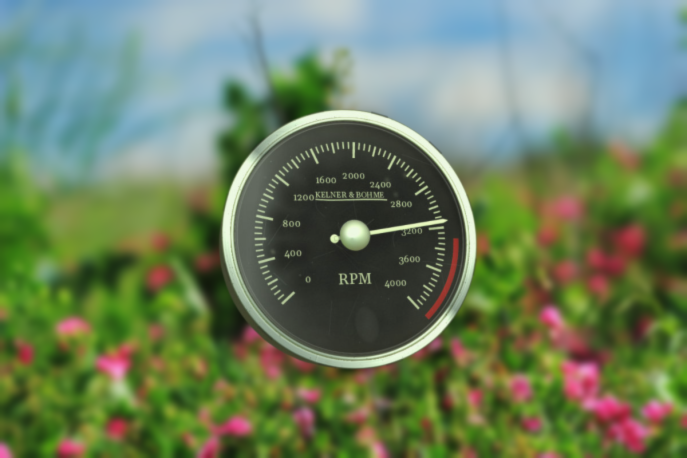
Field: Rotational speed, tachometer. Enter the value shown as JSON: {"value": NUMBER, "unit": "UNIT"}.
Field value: {"value": 3150, "unit": "rpm"}
